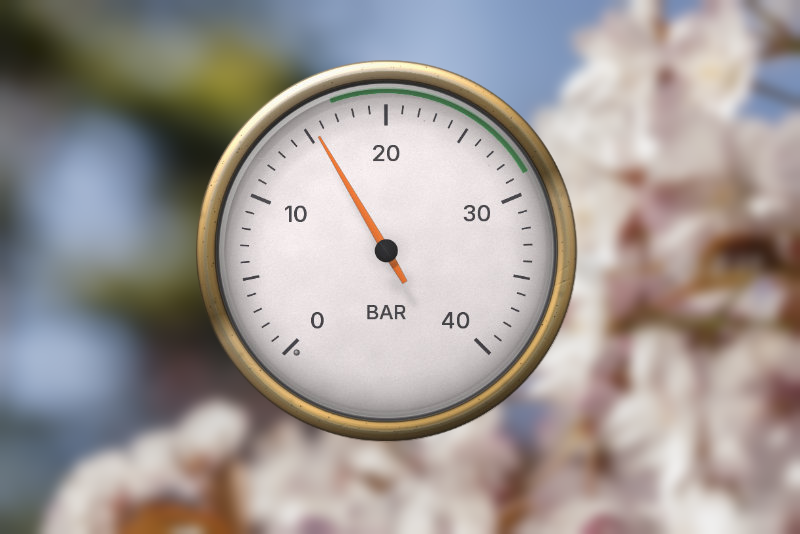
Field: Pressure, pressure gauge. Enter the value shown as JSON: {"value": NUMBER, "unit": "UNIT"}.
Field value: {"value": 15.5, "unit": "bar"}
